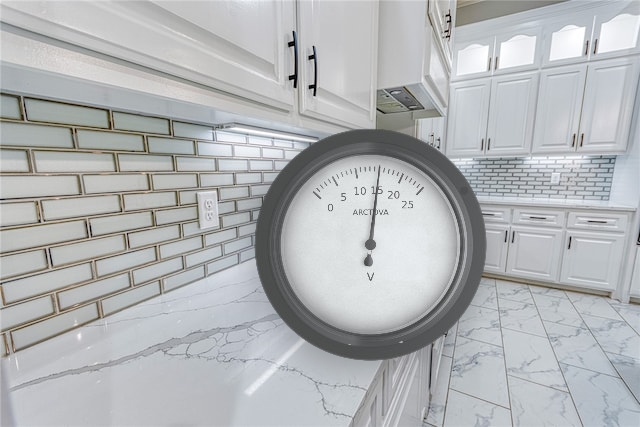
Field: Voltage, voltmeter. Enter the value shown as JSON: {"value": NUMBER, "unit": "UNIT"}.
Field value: {"value": 15, "unit": "V"}
